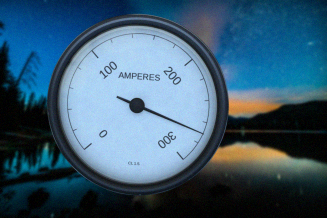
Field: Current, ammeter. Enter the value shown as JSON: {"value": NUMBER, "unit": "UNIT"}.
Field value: {"value": 270, "unit": "A"}
